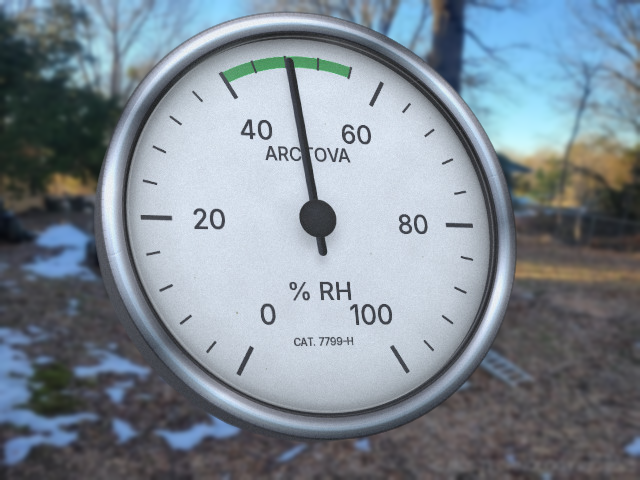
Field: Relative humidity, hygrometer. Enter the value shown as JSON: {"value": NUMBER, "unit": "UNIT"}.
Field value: {"value": 48, "unit": "%"}
